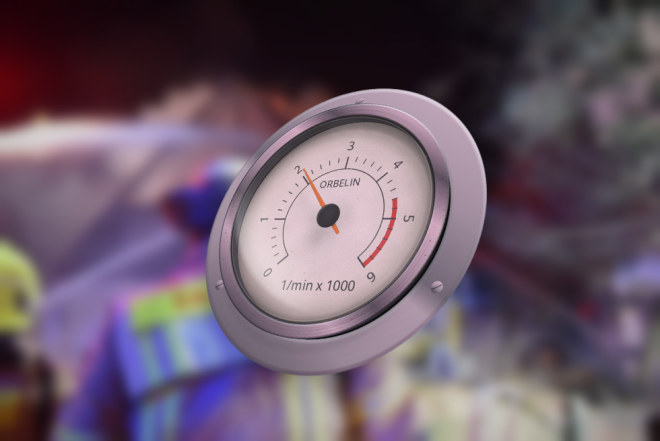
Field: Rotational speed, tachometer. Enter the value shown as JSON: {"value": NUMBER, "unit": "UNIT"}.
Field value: {"value": 2100, "unit": "rpm"}
